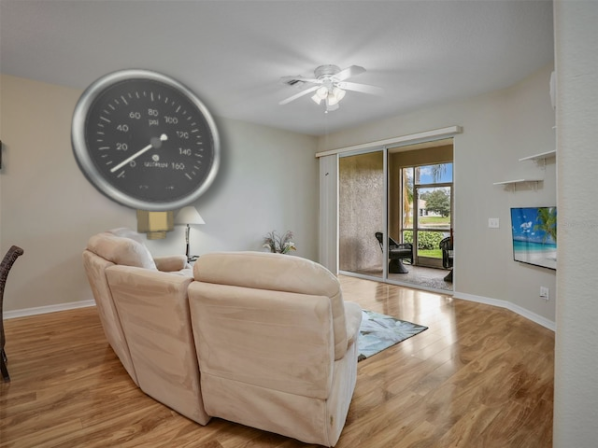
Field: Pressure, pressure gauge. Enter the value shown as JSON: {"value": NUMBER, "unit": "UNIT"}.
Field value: {"value": 5, "unit": "psi"}
